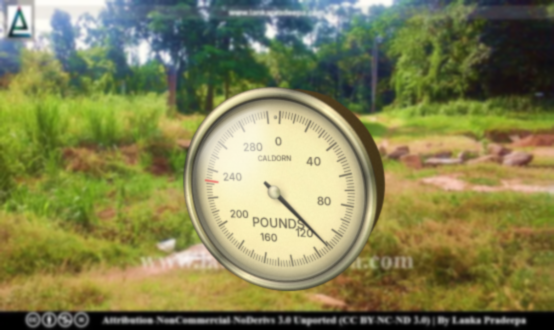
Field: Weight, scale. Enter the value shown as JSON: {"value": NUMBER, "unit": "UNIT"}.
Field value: {"value": 110, "unit": "lb"}
